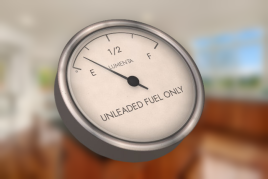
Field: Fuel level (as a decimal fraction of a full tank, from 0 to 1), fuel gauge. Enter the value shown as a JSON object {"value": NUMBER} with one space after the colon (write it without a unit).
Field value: {"value": 0.125}
